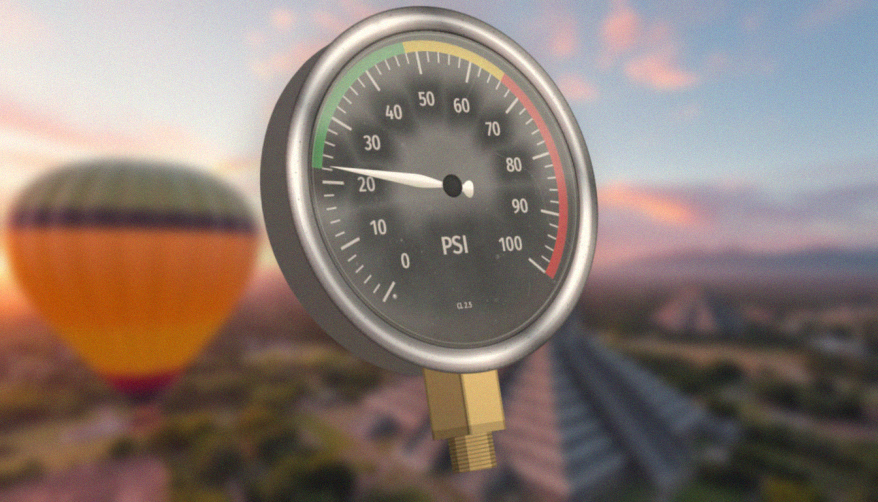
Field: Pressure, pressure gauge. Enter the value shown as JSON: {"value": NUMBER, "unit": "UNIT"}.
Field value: {"value": 22, "unit": "psi"}
